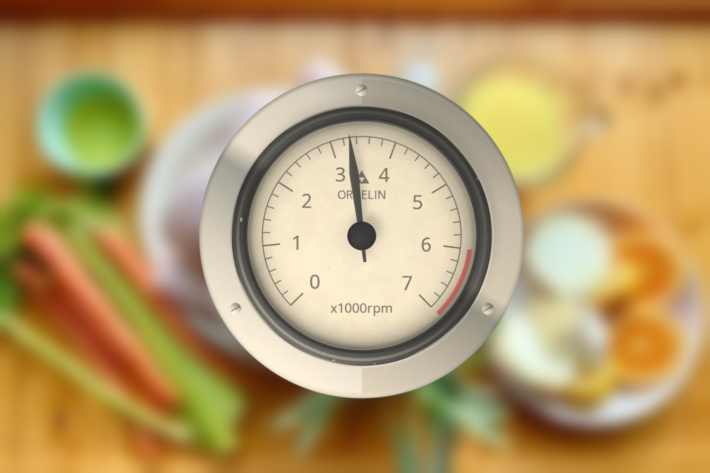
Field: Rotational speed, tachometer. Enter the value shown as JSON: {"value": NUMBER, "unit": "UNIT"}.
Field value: {"value": 3300, "unit": "rpm"}
